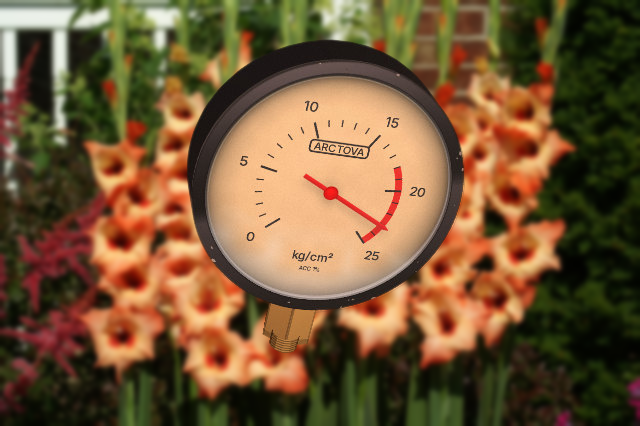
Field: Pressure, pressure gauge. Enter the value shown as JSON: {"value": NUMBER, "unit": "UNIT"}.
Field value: {"value": 23, "unit": "kg/cm²"}
